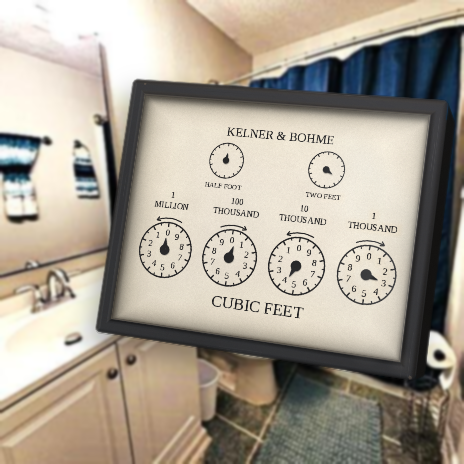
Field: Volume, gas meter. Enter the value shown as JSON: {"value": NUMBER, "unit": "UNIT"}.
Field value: {"value": 4300, "unit": "ft³"}
